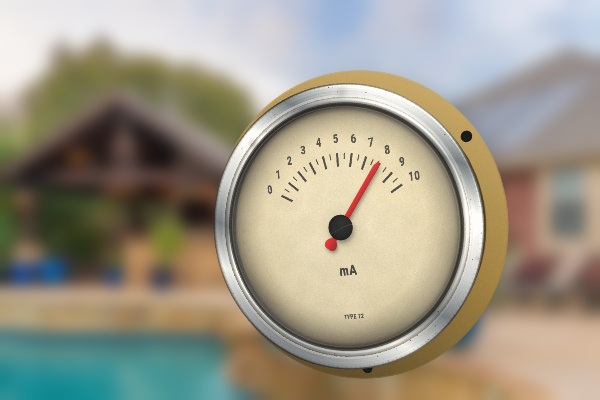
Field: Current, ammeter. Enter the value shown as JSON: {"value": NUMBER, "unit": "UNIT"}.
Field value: {"value": 8, "unit": "mA"}
